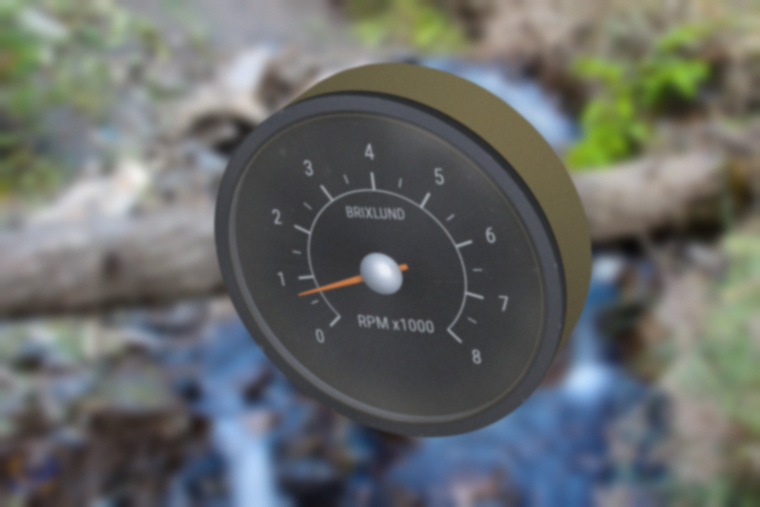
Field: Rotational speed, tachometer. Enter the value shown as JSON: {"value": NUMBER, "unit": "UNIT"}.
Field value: {"value": 750, "unit": "rpm"}
